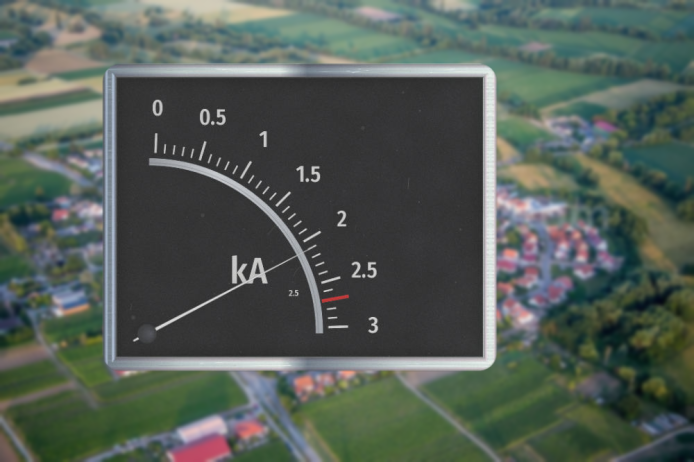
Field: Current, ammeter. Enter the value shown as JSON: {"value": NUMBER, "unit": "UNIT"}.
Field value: {"value": 2.1, "unit": "kA"}
